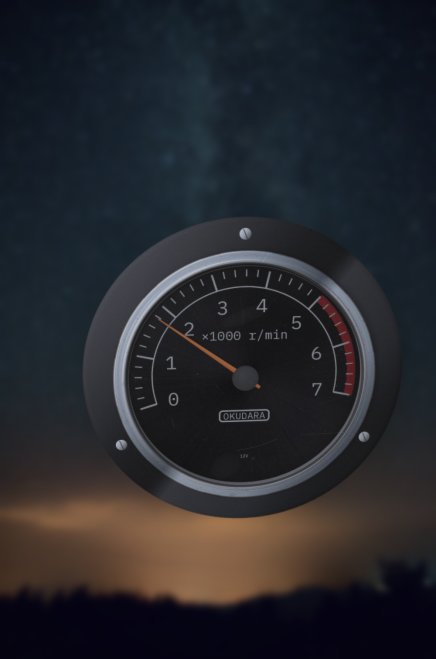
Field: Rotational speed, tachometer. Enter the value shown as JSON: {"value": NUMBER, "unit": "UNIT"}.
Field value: {"value": 1800, "unit": "rpm"}
